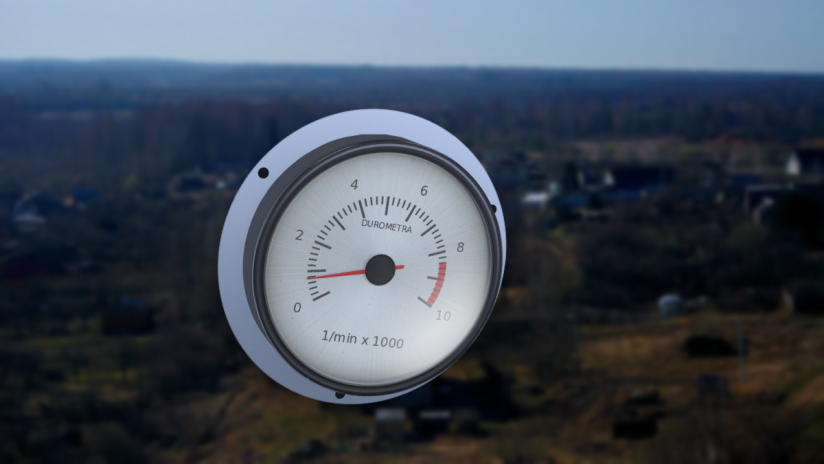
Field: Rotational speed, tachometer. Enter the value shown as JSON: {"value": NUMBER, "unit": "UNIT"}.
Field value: {"value": 800, "unit": "rpm"}
